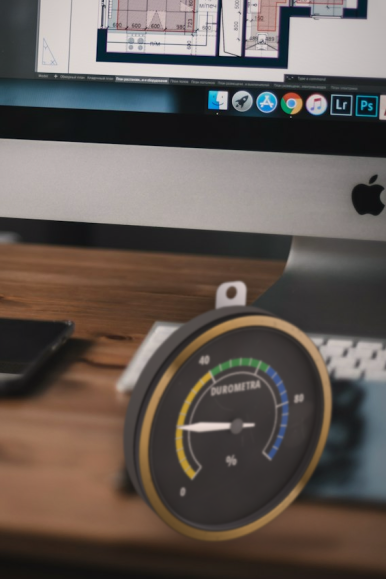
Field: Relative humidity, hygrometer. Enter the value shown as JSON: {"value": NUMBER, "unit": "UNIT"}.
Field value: {"value": 20, "unit": "%"}
